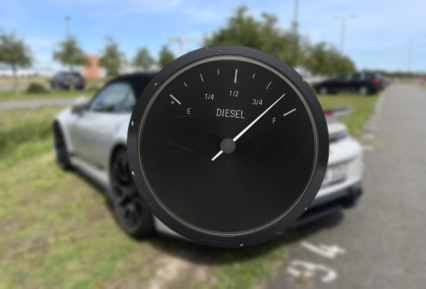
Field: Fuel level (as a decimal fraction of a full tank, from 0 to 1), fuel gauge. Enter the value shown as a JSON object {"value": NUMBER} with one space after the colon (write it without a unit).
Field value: {"value": 0.875}
